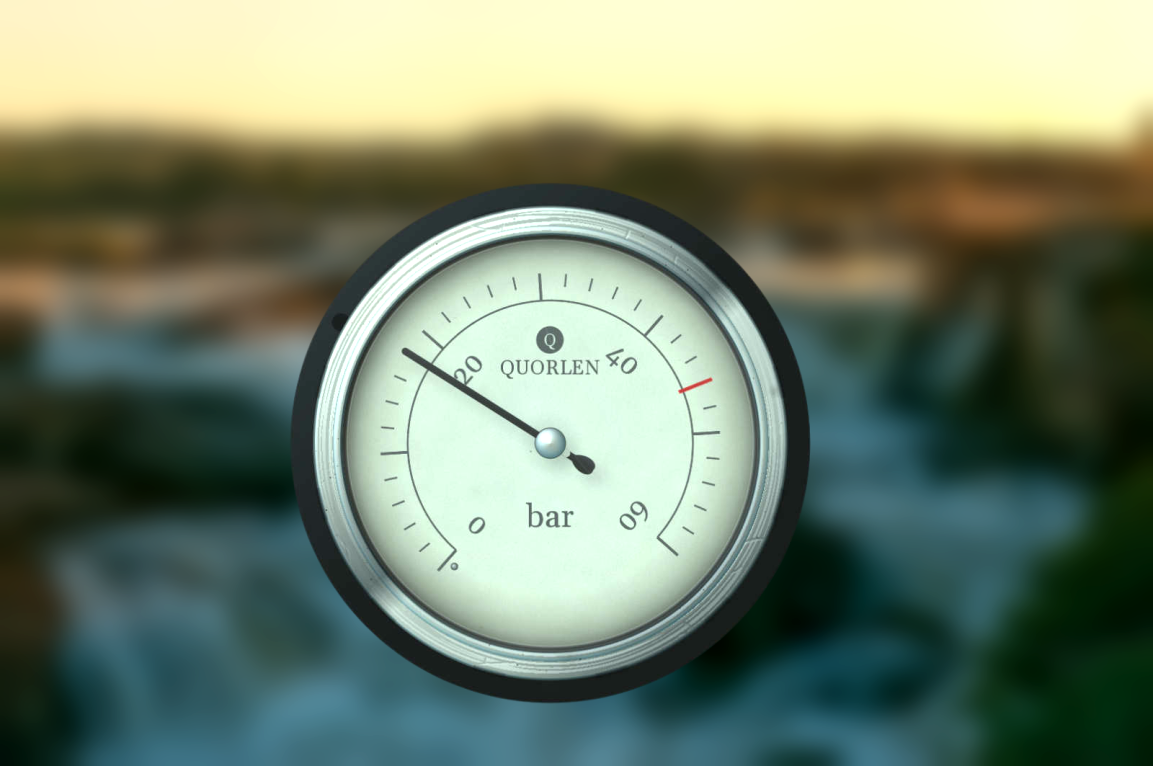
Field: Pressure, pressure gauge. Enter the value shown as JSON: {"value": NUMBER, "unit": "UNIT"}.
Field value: {"value": 18, "unit": "bar"}
